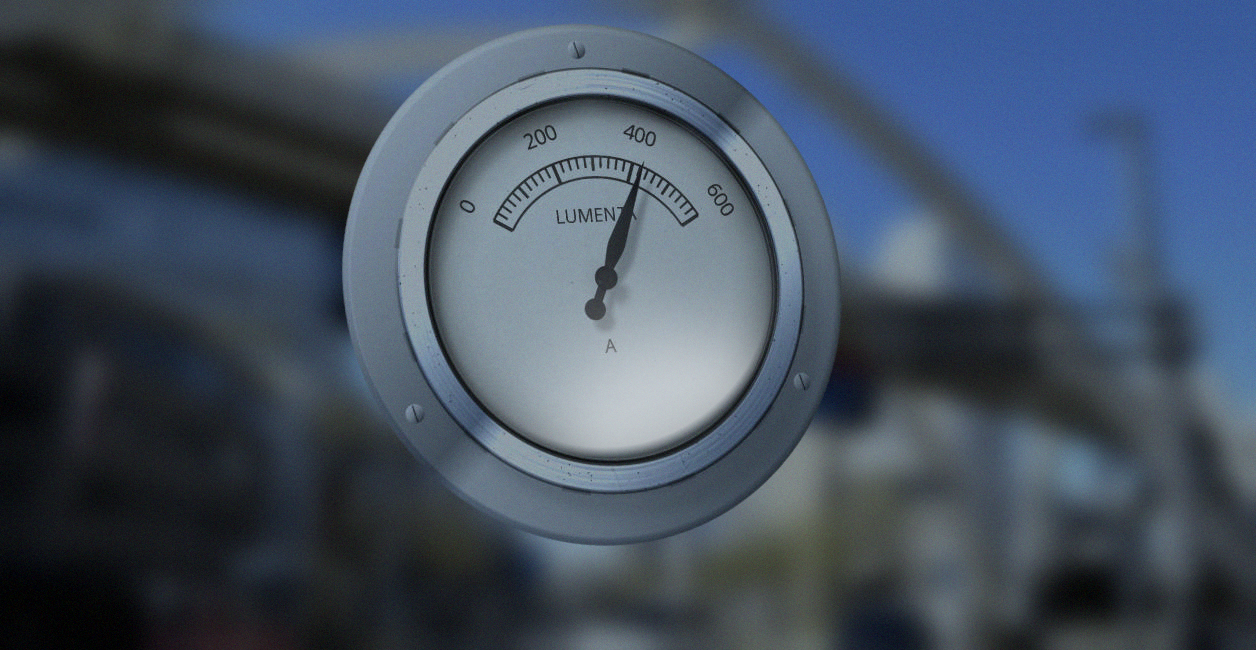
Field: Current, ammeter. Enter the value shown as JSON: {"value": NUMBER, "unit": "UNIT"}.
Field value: {"value": 420, "unit": "A"}
